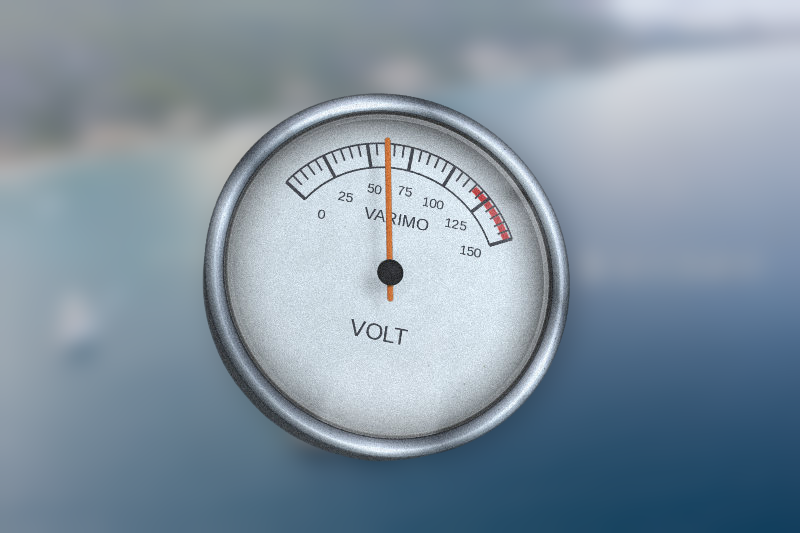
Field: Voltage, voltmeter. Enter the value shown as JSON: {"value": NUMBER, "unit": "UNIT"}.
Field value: {"value": 60, "unit": "V"}
